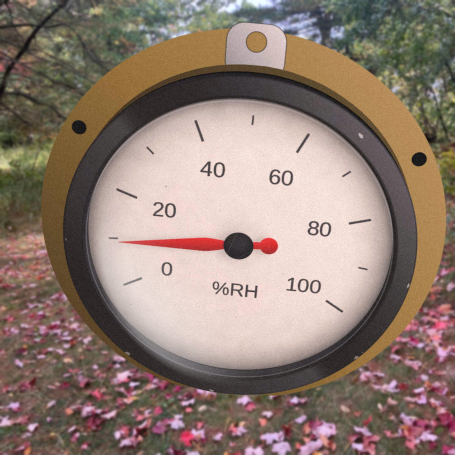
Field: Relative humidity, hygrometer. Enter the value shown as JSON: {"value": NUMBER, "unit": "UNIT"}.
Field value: {"value": 10, "unit": "%"}
